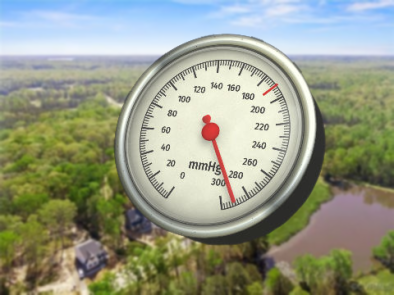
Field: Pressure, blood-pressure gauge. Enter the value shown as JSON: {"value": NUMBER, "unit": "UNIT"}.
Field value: {"value": 290, "unit": "mmHg"}
